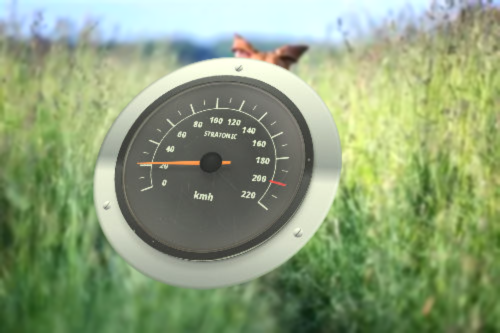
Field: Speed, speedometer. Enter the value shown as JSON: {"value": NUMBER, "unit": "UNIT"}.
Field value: {"value": 20, "unit": "km/h"}
